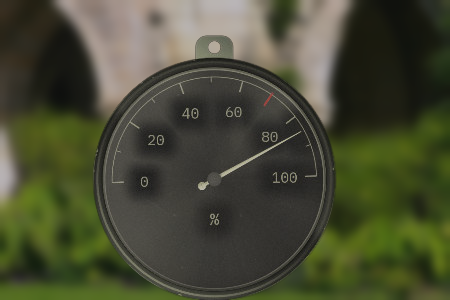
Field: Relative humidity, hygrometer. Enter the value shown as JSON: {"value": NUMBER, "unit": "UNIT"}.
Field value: {"value": 85, "unit": "%"}
